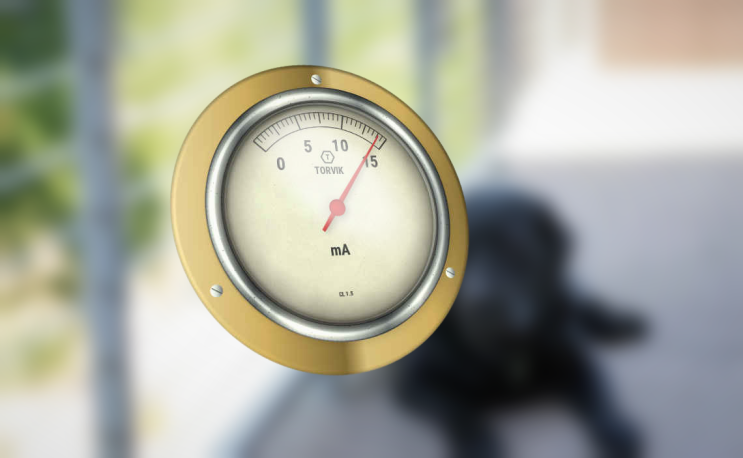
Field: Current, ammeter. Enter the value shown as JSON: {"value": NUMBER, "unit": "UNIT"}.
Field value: {"value": 14, "unit": "mA"}
